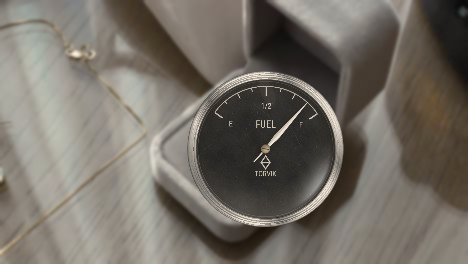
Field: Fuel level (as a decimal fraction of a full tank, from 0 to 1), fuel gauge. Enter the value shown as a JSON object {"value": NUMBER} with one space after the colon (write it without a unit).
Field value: {"value": 0.875}
